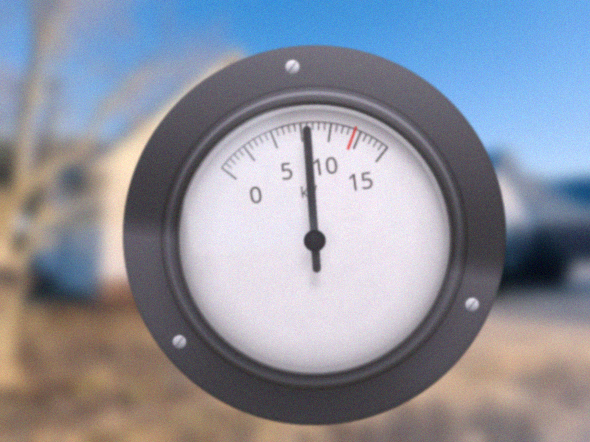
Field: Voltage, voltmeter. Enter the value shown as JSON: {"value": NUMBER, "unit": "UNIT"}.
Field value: {"value": 8, "unit": "kV"}
